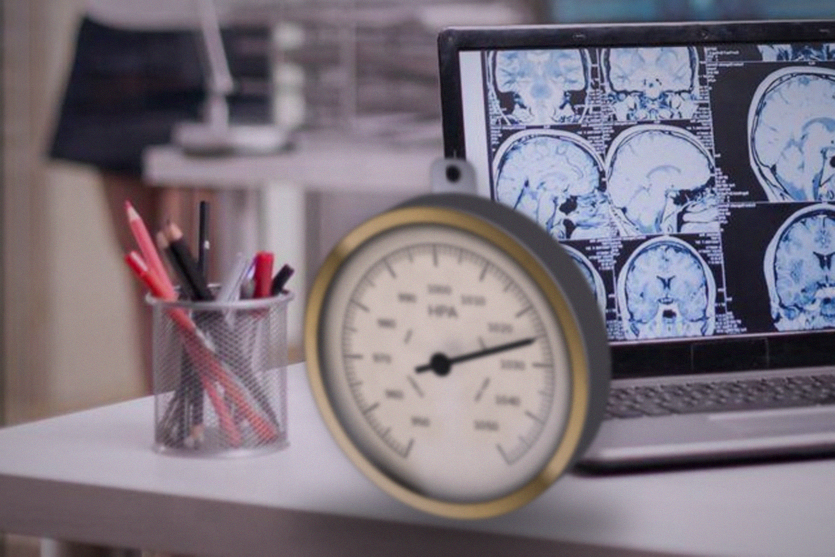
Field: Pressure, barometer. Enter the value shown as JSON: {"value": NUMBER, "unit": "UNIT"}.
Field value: {"value": 1025, "unit": "hPa"}
